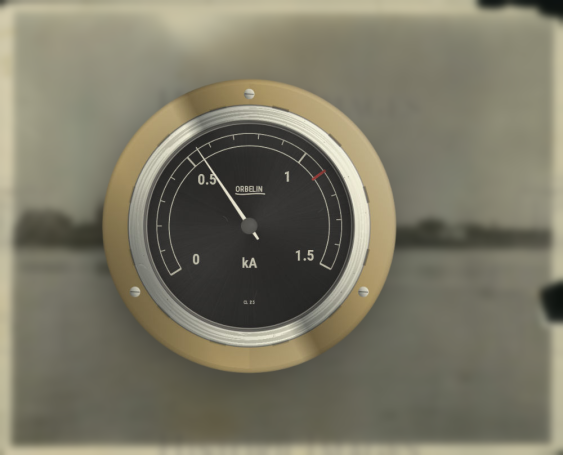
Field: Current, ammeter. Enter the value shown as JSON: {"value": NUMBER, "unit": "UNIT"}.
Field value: {"value": 0.55, "unit": "kA"}
